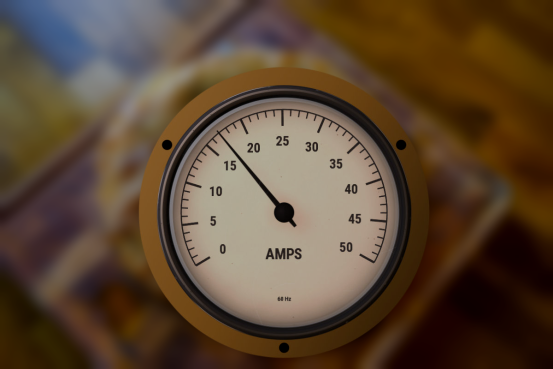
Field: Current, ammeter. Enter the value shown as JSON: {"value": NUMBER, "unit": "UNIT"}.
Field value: {"value": 17, "unit": "A"}
